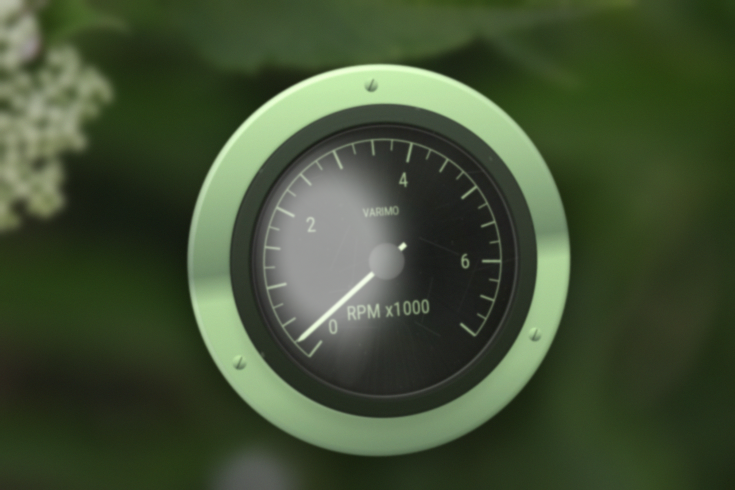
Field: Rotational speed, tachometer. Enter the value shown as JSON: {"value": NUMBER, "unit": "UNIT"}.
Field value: {"value": 250, "unit": "rpm"}
